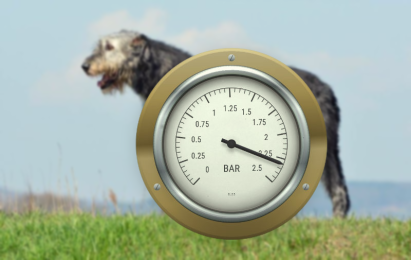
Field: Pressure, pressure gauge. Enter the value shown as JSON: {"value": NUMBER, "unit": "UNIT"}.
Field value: {"value": 2.3, "unit": "bar"}
